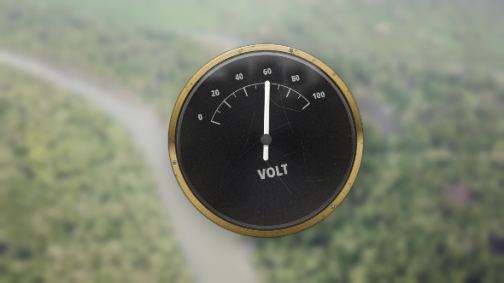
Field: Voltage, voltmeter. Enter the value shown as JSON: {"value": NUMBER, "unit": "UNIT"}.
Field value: {"value": 60, "unit": "V"}
